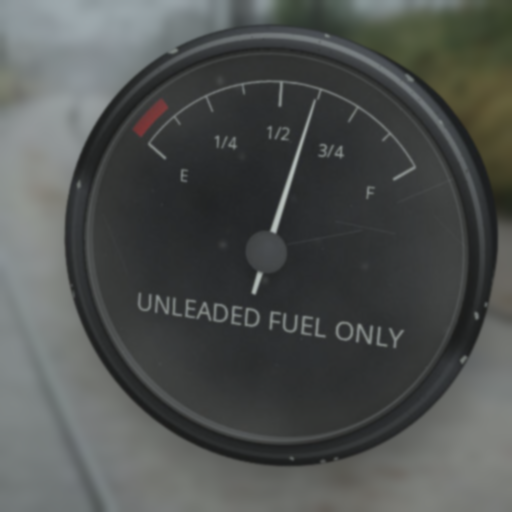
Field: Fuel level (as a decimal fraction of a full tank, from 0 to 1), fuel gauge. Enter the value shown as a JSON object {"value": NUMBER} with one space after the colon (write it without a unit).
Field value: {"value": 0.625}
